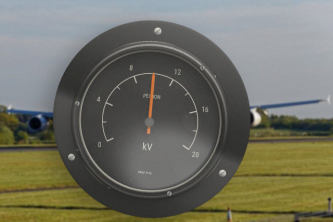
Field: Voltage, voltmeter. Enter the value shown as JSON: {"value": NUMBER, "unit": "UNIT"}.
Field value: {"value": 10, "unit": "kV"}
